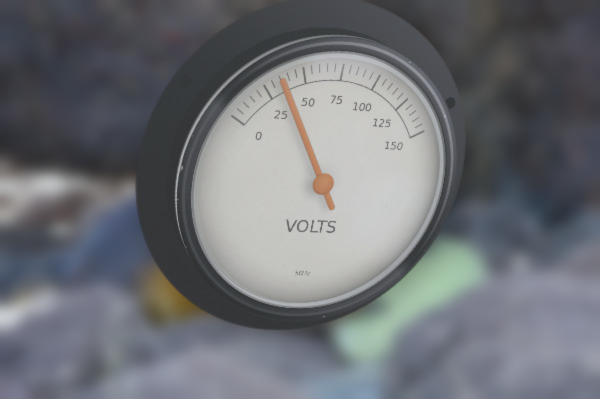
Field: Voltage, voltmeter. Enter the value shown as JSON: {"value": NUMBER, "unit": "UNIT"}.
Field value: {"value": 35, "unit": "V"}
